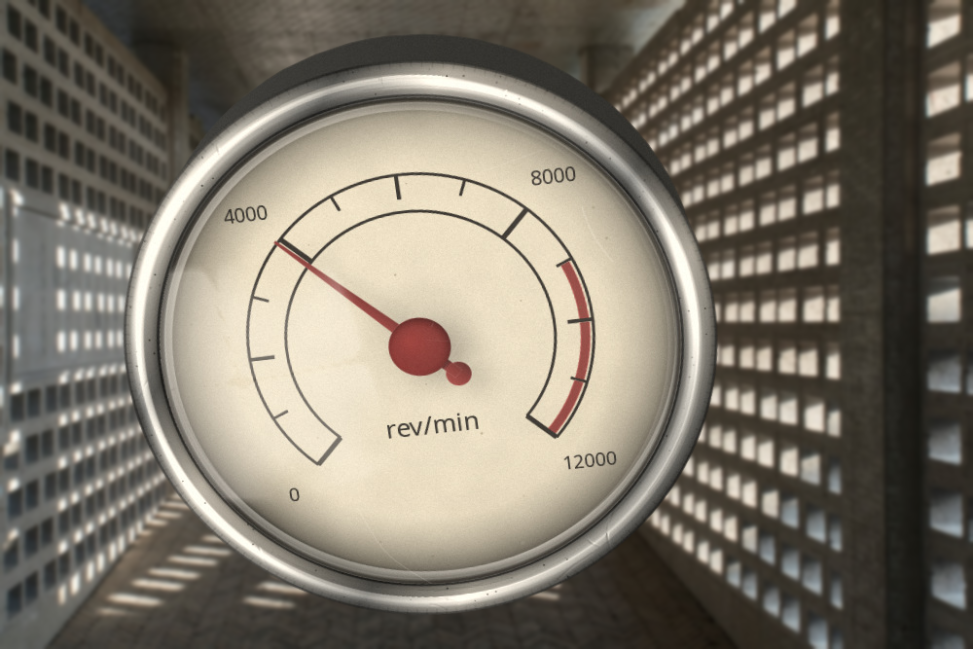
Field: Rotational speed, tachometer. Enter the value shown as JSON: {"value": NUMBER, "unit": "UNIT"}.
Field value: {"value": 4000, "unit": "rpm"}
